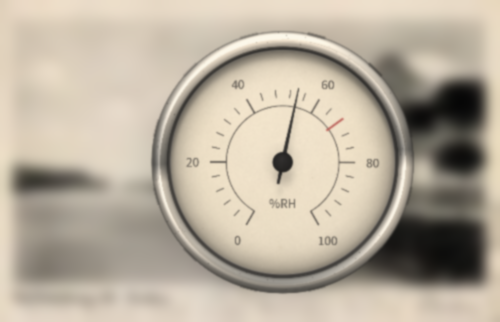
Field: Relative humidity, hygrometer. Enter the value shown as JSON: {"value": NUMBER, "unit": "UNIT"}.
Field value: {"value": 54, "unit": "%"}
